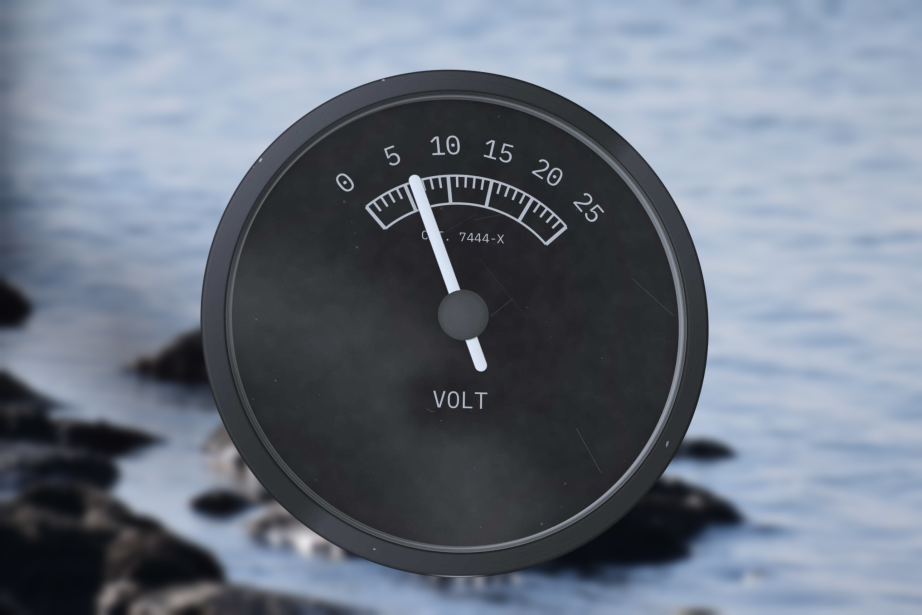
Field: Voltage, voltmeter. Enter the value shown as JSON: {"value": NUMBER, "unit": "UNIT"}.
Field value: {"value": 6, "unit": "V"}
